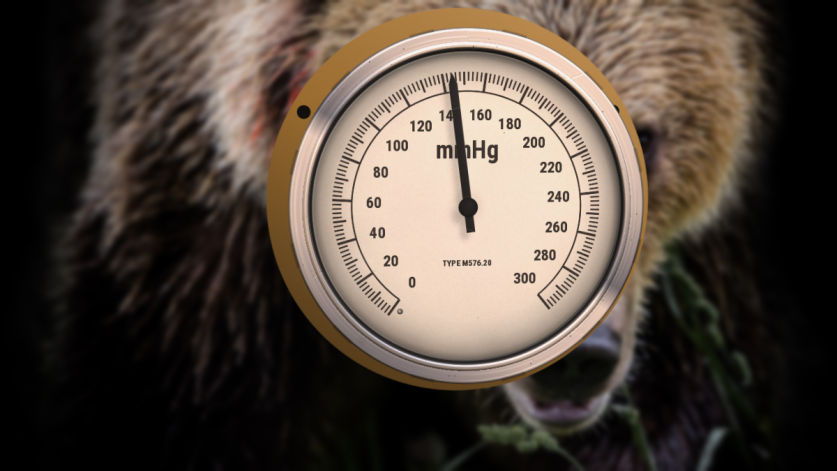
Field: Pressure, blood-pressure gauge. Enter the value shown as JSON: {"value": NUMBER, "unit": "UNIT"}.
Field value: {"value": 144, "unit": "mmHg"}
